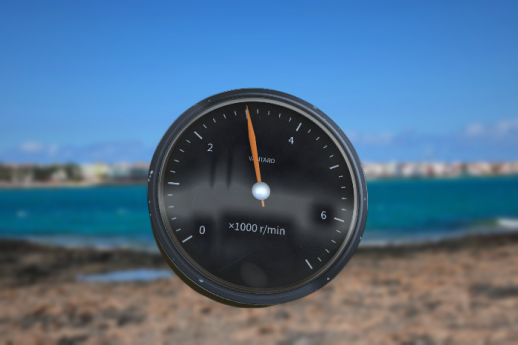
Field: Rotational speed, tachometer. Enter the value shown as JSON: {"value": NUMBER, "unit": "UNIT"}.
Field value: {"value": 3000, "unit": "rpm"}
